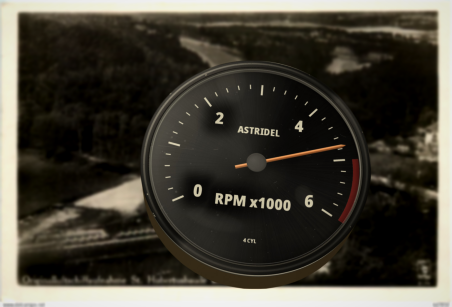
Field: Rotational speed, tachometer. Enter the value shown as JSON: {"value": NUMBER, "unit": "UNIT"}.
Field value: {"value": 4800, "unit": "rpm"}
